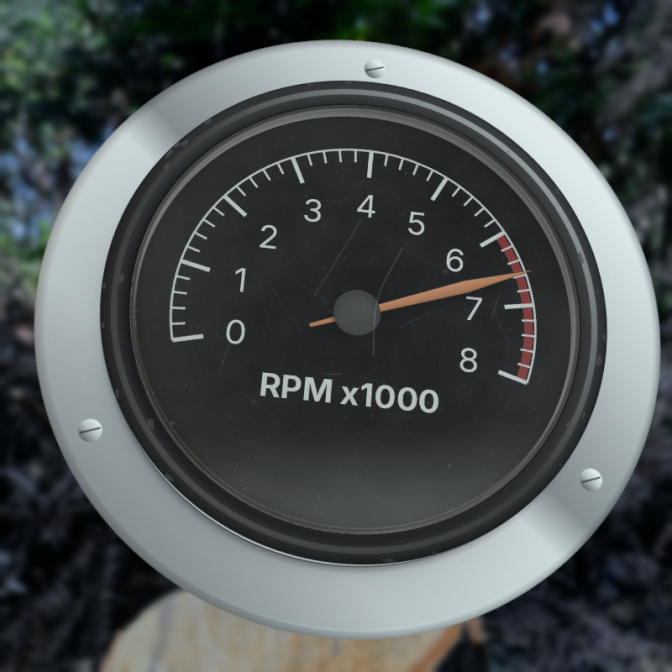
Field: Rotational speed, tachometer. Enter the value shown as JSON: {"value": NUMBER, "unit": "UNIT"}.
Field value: {"value": 6600, "unit": "rpm"}
